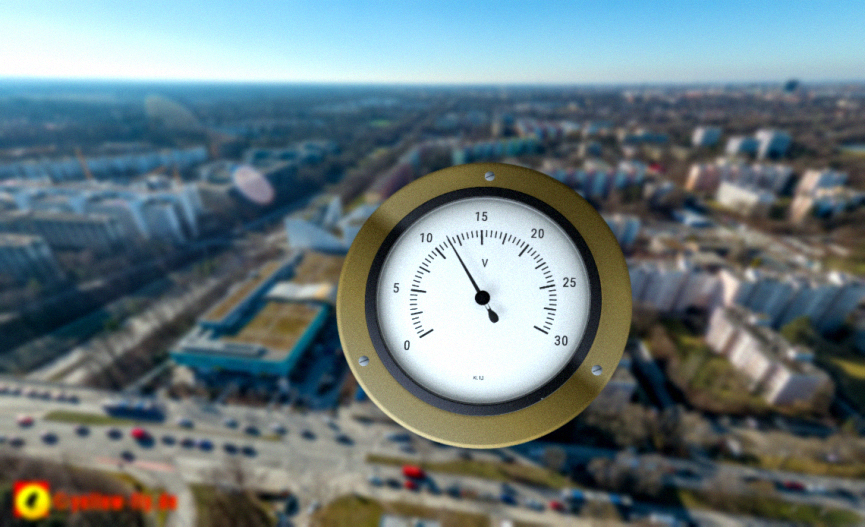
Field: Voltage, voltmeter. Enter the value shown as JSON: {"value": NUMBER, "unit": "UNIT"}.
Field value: {"value": 11.5, "unit": "V"}
